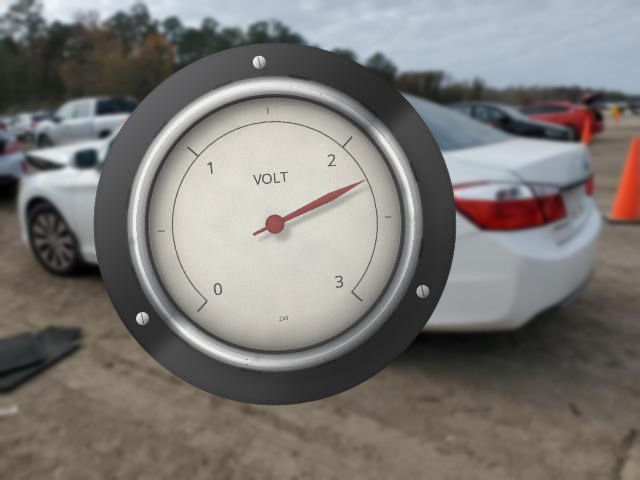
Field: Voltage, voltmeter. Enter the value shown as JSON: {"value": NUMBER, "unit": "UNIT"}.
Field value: {"value": 2.25, "unit": "V"}
